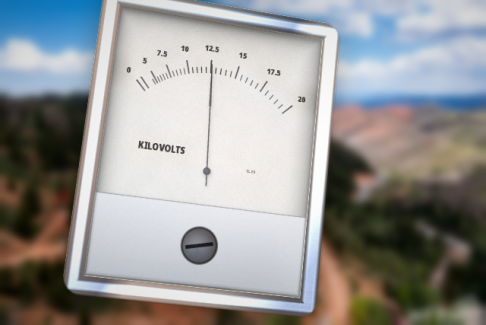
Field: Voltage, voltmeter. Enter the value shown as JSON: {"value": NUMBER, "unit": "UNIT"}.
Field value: {"value": 12.5, "unit": "kV"}
